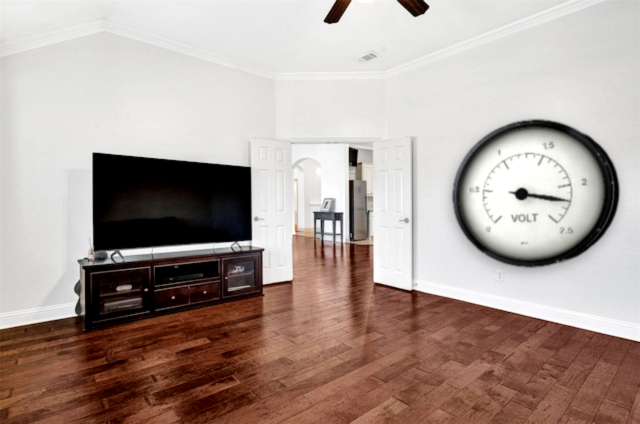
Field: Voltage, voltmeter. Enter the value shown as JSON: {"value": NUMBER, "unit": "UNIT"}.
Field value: {"value": 2.2, "unit": "V"}
